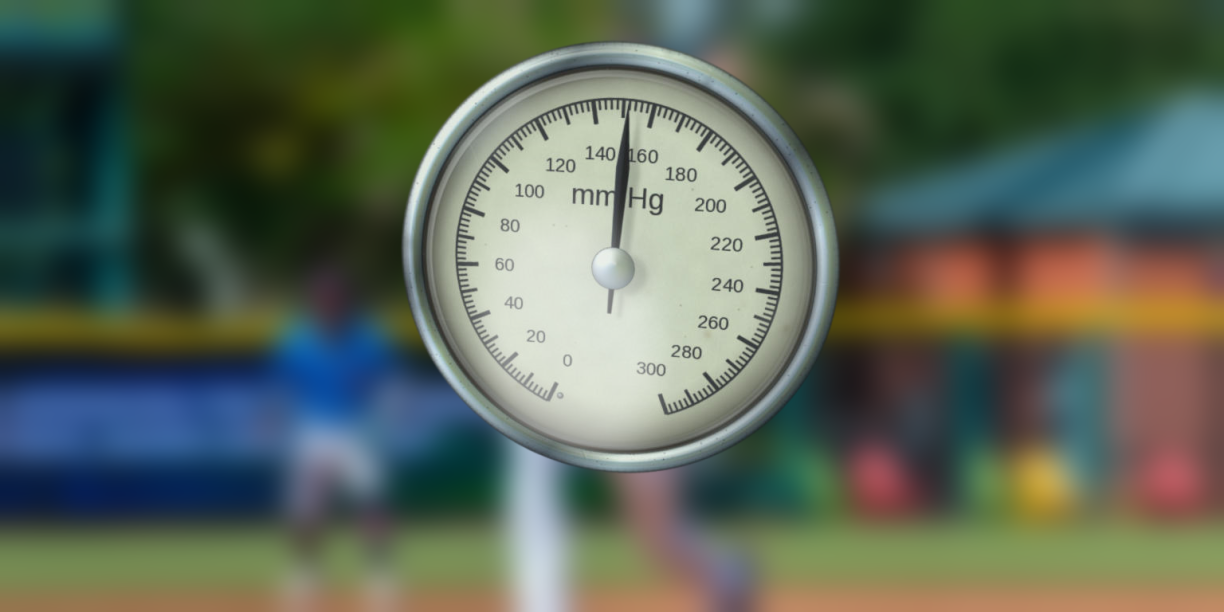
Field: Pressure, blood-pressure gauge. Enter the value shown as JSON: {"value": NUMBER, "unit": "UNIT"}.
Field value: {"value": 152, "unit": "mmHg"}
